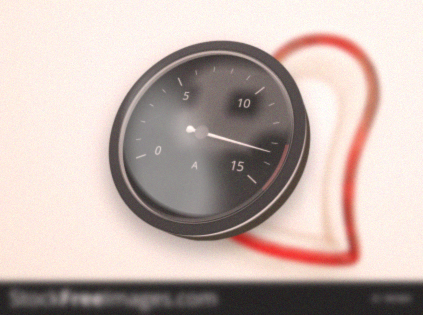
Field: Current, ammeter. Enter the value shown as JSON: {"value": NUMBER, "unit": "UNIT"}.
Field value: {"value": 13.5, "unit": "A"}
